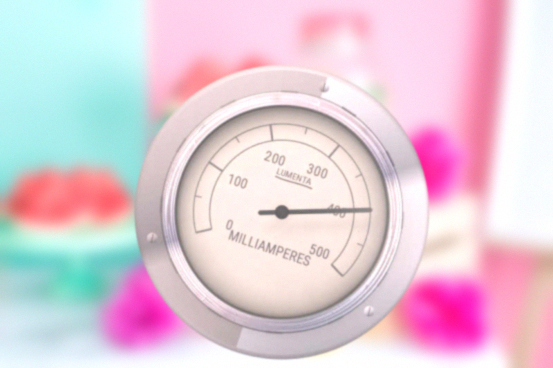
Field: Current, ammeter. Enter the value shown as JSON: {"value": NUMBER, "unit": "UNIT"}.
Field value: {"value": 400, "unit": "mA"}
